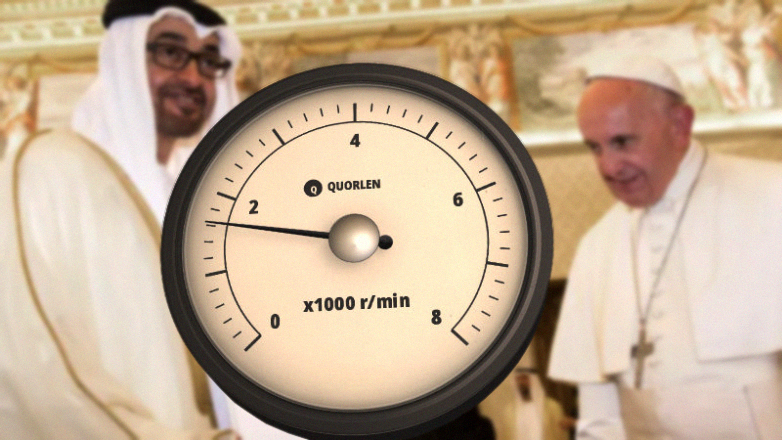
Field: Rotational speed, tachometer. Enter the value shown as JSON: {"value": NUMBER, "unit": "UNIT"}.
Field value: {"value": 1600, "unit": "rpm"}
